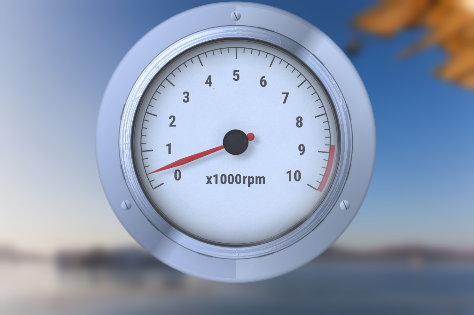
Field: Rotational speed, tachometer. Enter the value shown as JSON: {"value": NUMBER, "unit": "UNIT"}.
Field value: {"value": 400, "unit": "rpm"}
